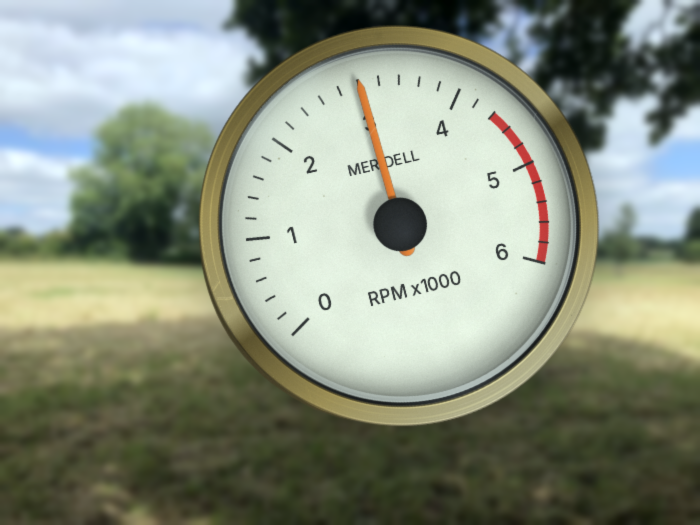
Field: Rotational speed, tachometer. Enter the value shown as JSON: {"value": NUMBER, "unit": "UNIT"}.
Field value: {"value": 3000, "unit": "rpm"}
